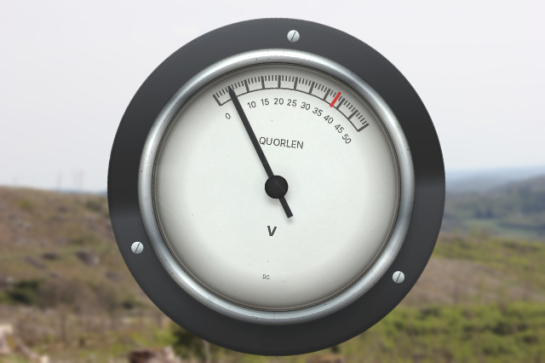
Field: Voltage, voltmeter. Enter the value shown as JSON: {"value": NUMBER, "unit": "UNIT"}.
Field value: {"value": 5, "unit": "V"}
